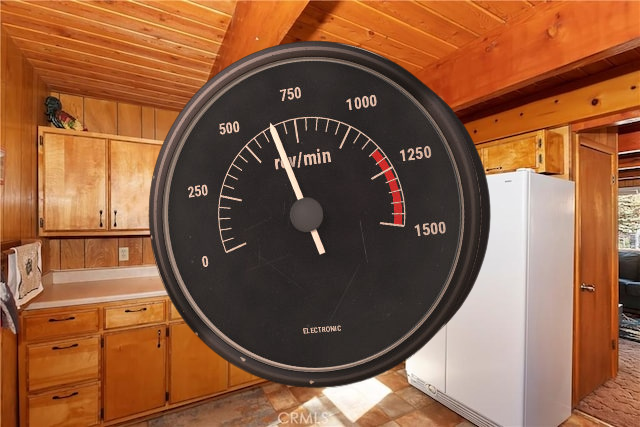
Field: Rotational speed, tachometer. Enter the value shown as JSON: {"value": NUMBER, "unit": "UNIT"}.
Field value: {"value": 650, "unit": "rpm"}
